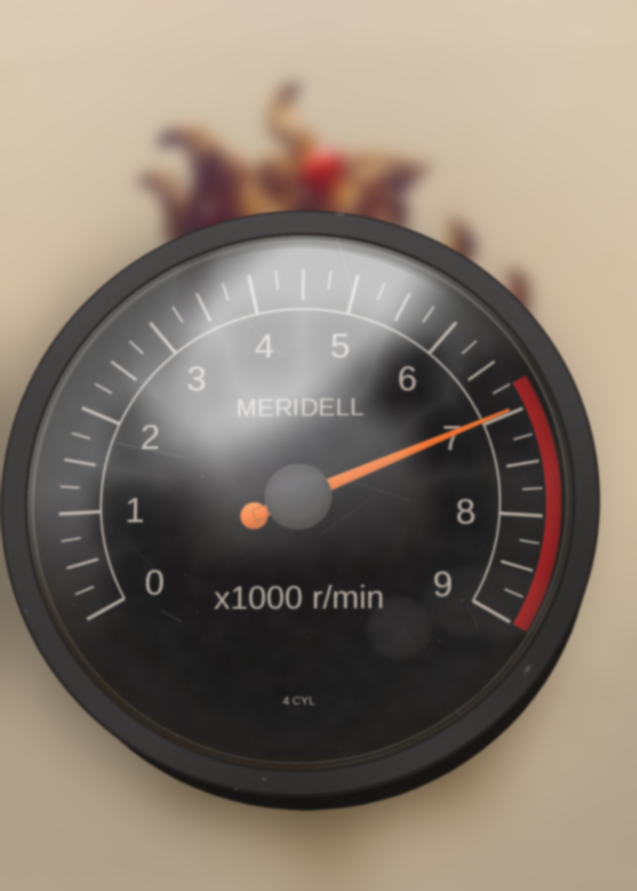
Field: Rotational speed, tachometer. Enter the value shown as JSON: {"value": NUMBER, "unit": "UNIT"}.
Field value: {"value": 7000, "unit": "rpm"}
